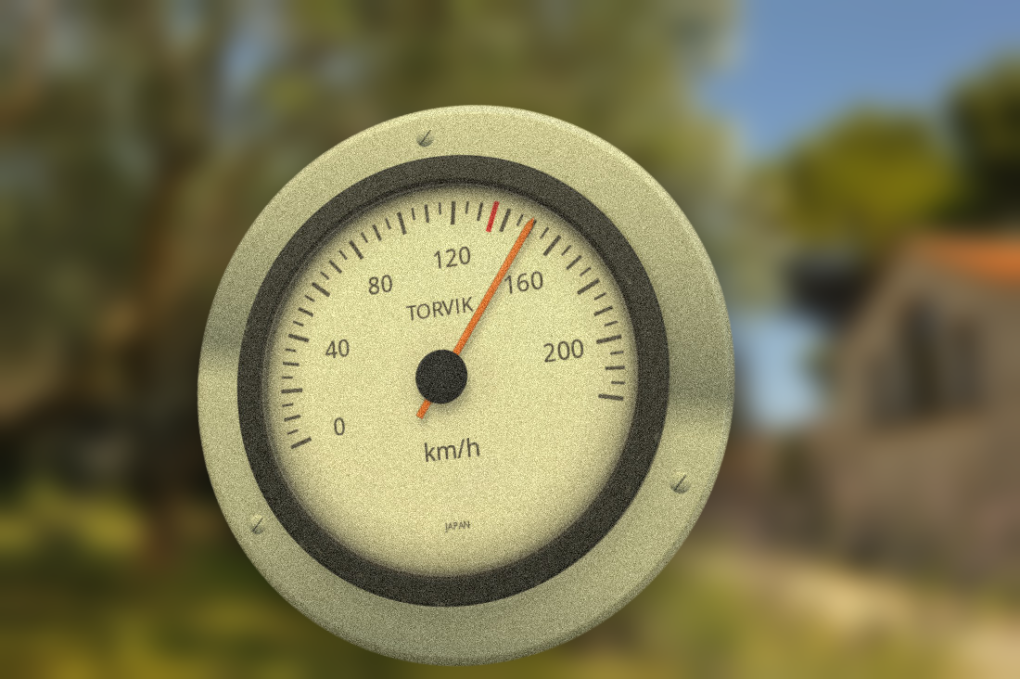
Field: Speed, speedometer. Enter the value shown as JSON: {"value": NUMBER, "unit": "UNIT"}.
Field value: {"value": 150, "unit": "km/h"}
